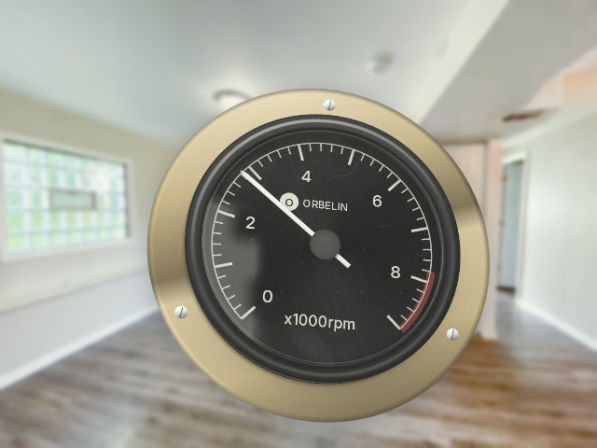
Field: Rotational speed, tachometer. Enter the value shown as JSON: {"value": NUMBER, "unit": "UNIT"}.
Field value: {"value": 2800, "unit": "rpm"}
